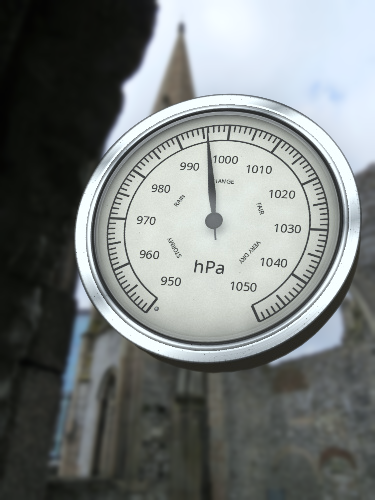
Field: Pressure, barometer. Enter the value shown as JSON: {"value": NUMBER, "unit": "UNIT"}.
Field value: {"value": 996, "unit": "hPa"}
